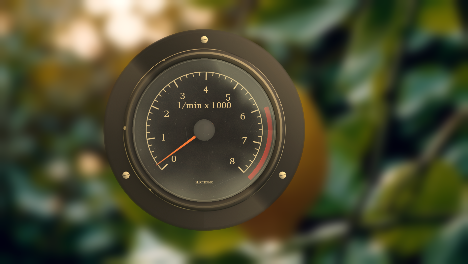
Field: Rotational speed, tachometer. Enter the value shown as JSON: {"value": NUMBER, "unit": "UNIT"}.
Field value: {"value": 200, "unit": "rpm"}
